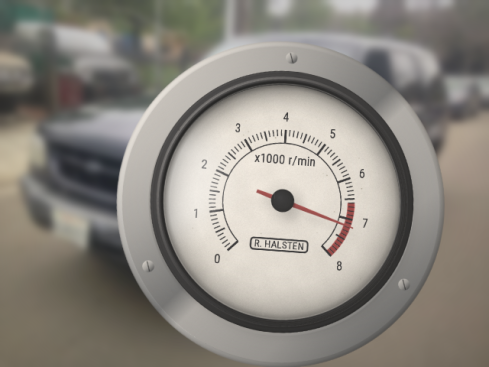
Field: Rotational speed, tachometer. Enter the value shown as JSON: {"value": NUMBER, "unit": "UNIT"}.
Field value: {"value": 7200, "unit": "rpm"}
